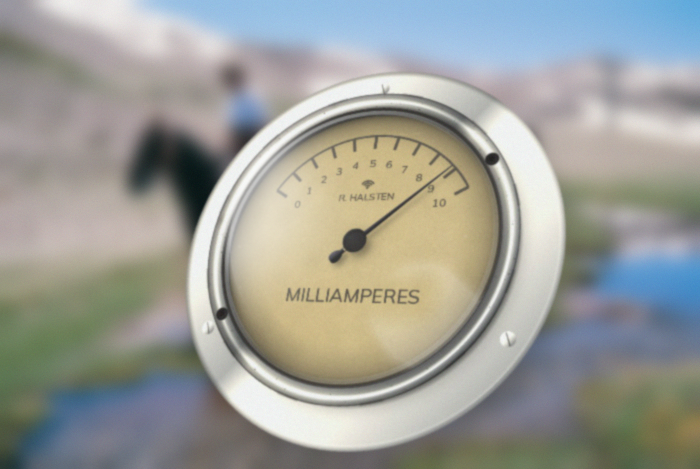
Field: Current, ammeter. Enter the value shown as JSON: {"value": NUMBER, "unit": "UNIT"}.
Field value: {"value": 9, "unit": "mA"}
